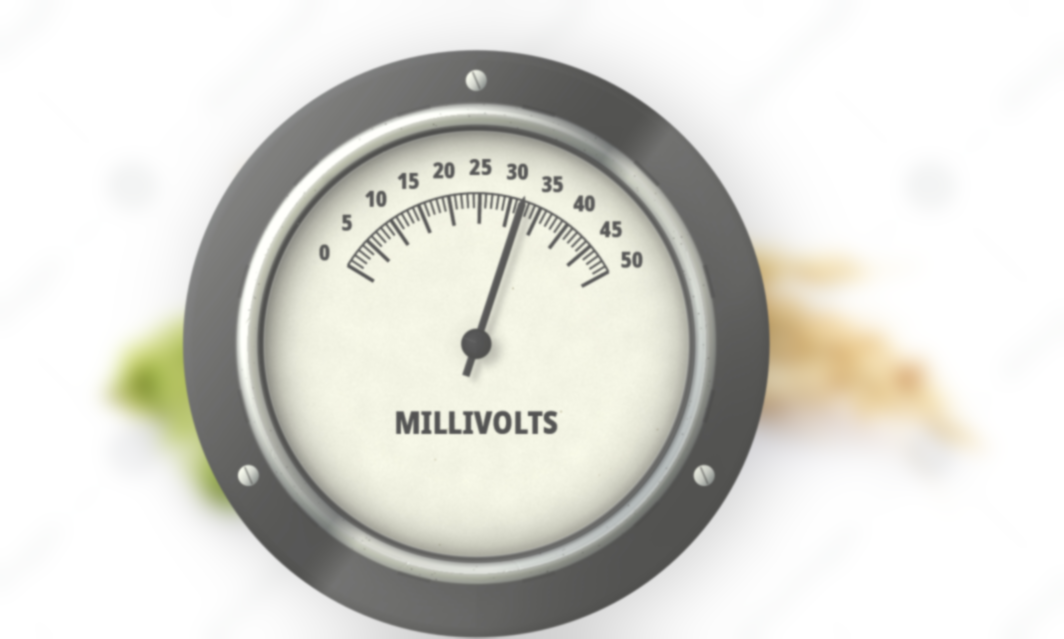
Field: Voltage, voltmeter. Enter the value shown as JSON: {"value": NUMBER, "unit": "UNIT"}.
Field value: {"value": 32, "unit": "mV"}
